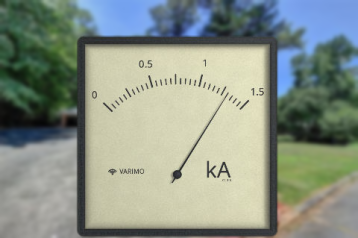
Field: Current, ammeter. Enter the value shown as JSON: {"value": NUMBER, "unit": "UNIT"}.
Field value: {"value": 1.3, "unit": "kA"}
